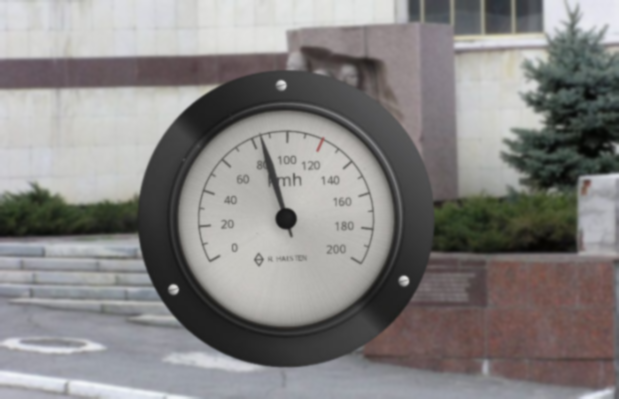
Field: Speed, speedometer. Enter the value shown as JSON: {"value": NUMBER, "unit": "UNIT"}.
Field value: {"value": 85, "unit": "km/h"}
